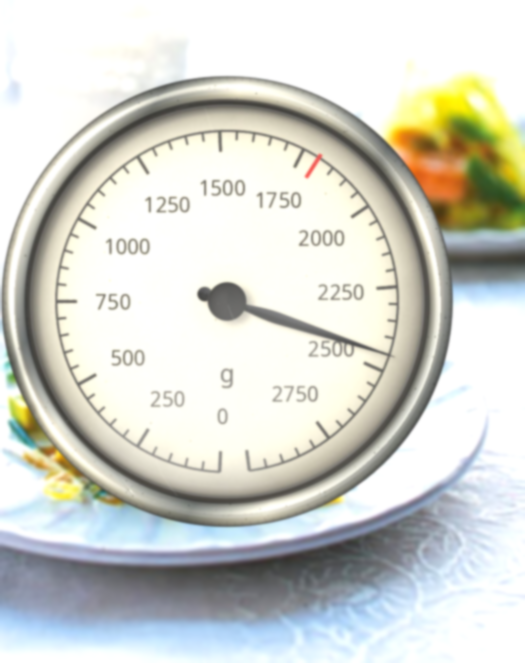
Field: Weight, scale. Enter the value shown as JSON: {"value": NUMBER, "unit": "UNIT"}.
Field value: {"value": 2450, "unit": "g"}
